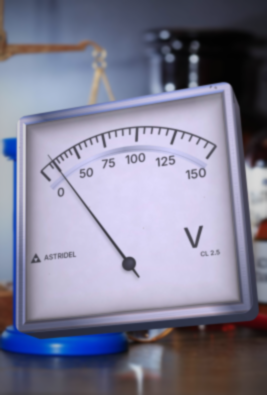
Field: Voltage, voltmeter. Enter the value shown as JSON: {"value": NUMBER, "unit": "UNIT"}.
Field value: {"value": 25, "unit": "V"}
